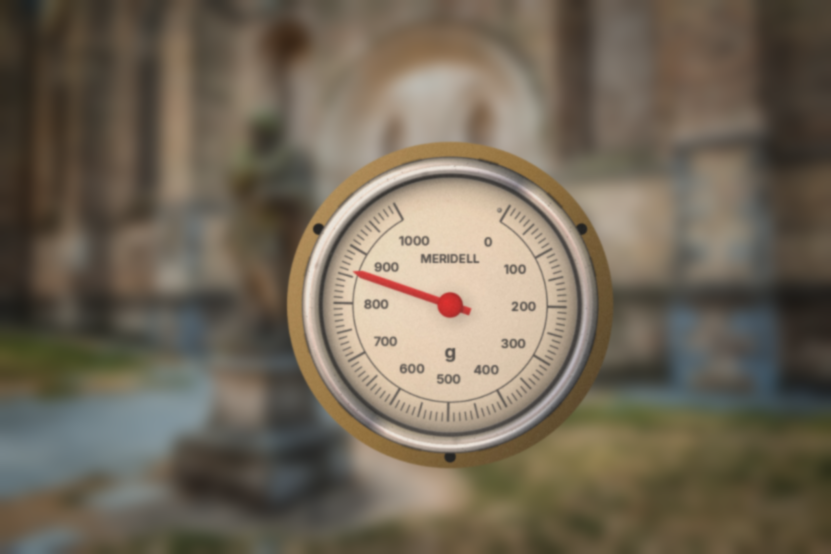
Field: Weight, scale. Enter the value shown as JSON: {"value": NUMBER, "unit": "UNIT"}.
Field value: {"value": 860, "unit": "g"}
